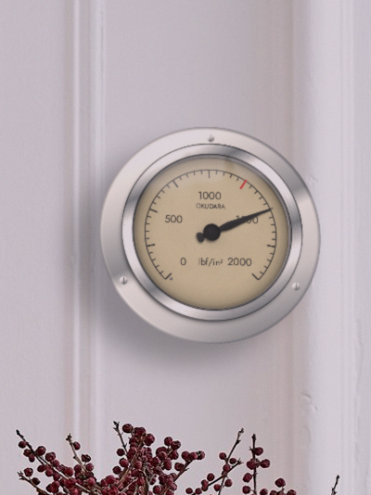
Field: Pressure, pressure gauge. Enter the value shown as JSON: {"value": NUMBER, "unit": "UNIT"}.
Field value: {"value": 1500, "unit": "psi"}
